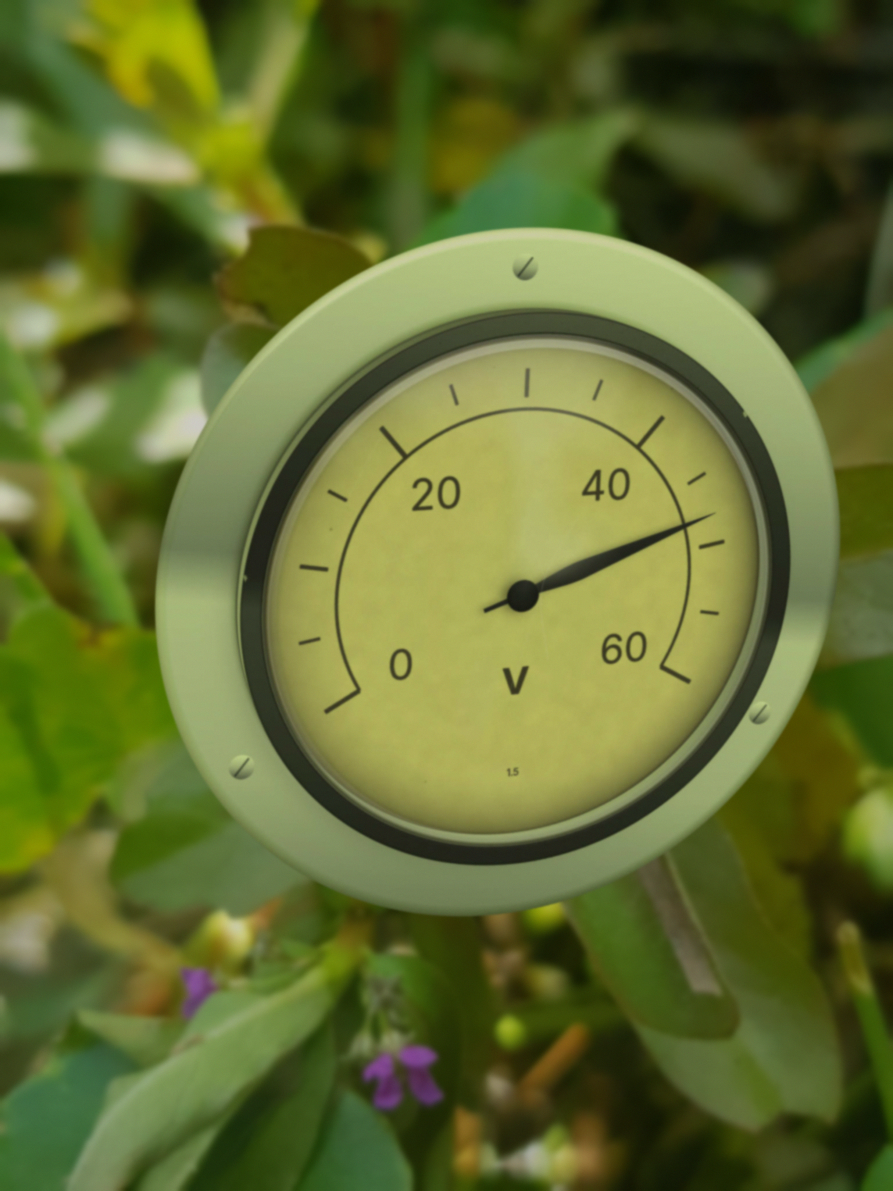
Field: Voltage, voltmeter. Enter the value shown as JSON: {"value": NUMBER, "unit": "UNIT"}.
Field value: {"value": 47.5, "unit": "V"}
